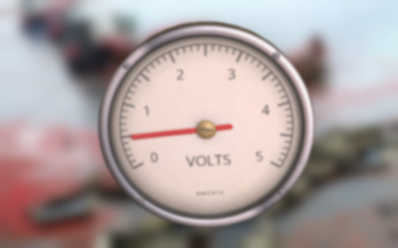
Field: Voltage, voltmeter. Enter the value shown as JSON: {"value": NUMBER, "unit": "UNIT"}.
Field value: {"value": 0.5, "unit": "V"}
